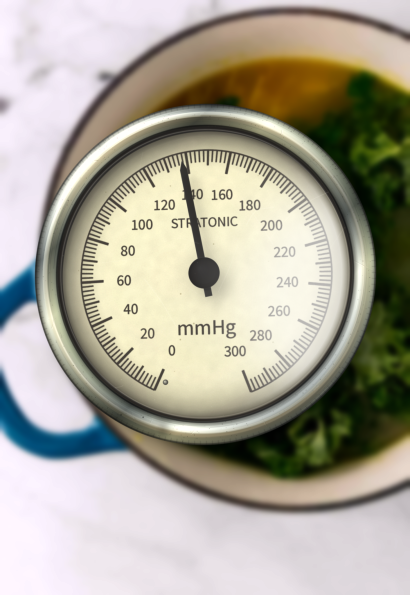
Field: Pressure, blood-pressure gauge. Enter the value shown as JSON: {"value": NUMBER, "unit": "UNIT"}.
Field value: {"value": 138, "unit": "mmHg"}
